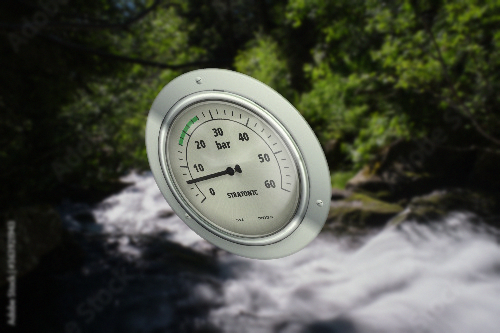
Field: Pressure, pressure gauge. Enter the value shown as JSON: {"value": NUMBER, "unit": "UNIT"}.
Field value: {"value": 6, "unit": "bar"}
